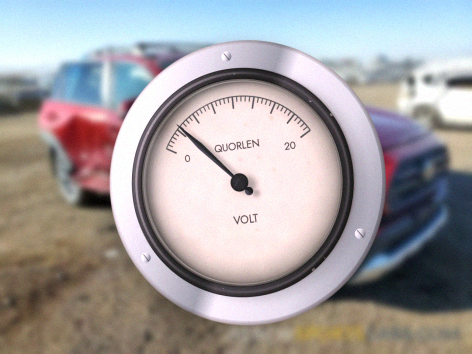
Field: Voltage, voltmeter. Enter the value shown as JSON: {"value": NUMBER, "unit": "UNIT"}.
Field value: {"value": 3, "unit": "V"}
